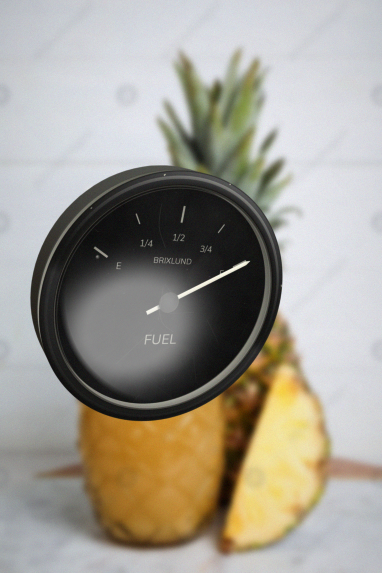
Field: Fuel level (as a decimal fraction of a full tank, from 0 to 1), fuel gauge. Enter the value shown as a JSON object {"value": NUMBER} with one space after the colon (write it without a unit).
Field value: {"value": 1}
